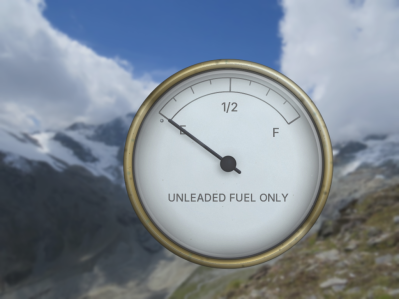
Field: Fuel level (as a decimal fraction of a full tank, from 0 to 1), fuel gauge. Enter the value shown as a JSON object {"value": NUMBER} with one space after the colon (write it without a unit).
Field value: {"value": 0}
